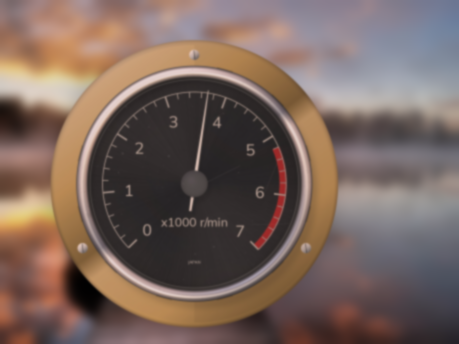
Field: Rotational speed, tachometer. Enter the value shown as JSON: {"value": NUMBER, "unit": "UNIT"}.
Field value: {"value": 3700, "unit": "rpm"}
